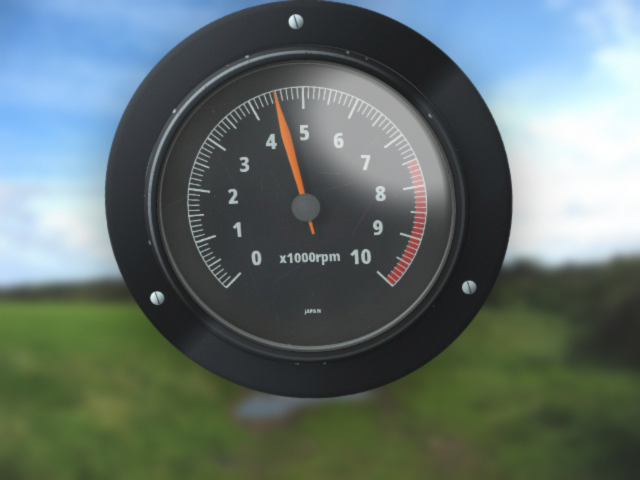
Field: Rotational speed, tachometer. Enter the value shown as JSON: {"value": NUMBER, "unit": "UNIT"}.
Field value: {"value": 4500, "unit": "rpm"}
